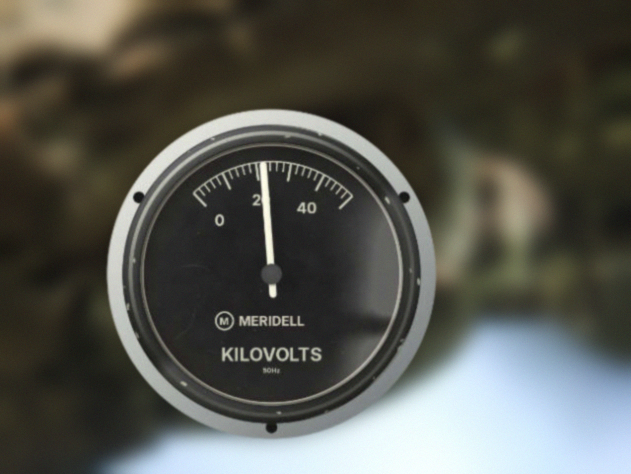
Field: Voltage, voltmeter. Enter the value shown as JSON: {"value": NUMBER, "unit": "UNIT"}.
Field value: {"value": 22, "unit": "kV"}
